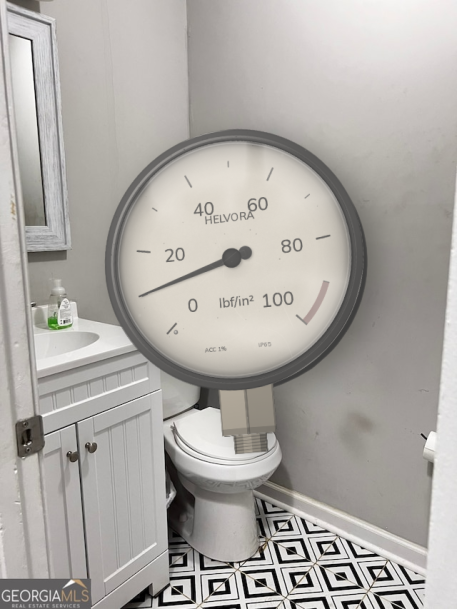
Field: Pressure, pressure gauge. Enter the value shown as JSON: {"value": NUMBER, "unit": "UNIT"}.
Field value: {"value": 10, "unit": "psi"}
